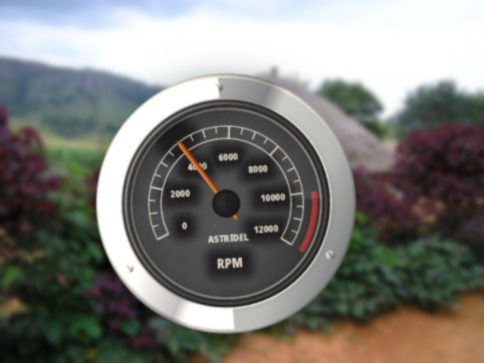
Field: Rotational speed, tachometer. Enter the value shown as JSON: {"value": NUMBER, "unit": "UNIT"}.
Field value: {"value": 4000, "unit": "rpm"}
